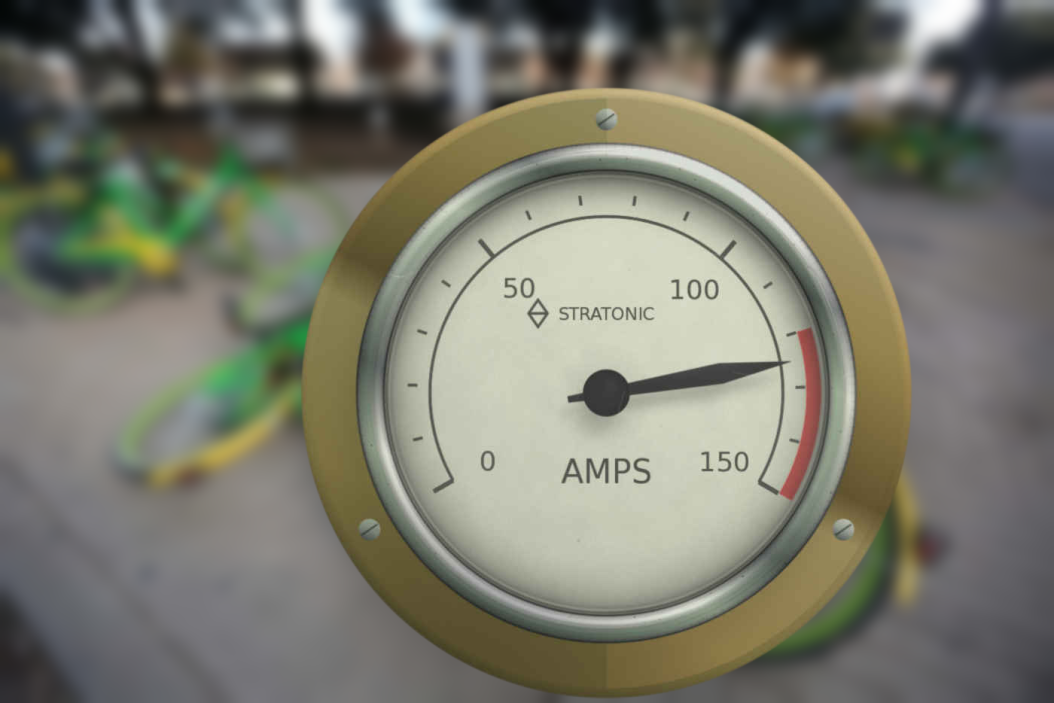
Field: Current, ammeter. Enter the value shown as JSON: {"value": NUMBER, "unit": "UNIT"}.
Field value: {"value": 125, "unit": "A"}
